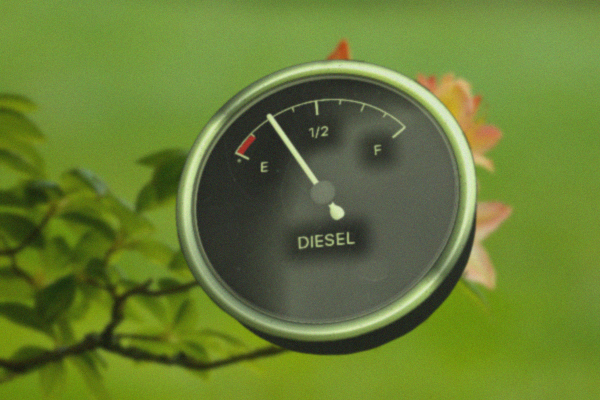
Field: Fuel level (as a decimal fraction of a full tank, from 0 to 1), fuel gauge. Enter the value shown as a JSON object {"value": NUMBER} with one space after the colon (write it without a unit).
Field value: {"value": 0.25}
